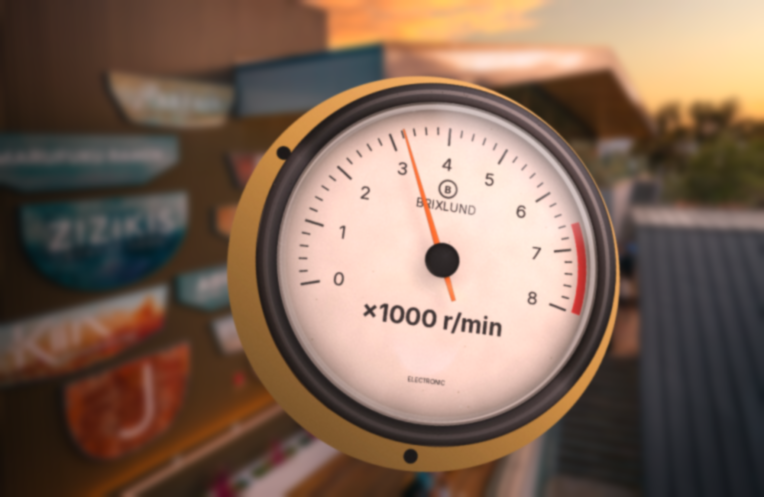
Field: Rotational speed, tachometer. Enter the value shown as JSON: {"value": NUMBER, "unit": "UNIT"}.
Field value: {"value": 3200, "unit": "rpm"}
